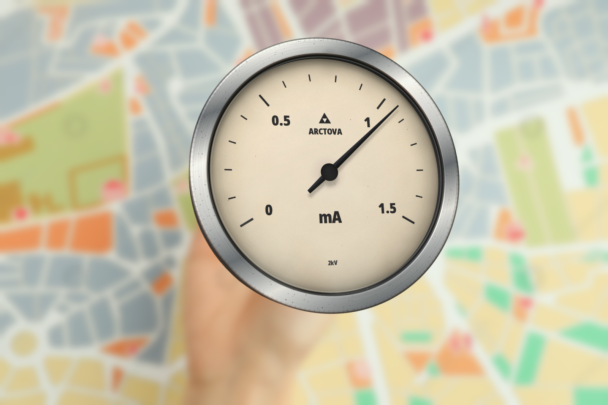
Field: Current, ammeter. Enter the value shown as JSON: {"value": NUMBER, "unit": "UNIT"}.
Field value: {"value": 1.05, "unit": "mA"}
